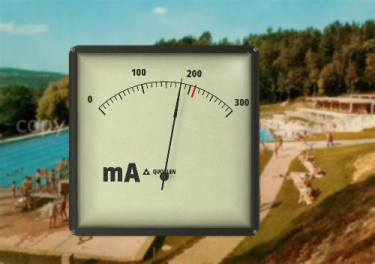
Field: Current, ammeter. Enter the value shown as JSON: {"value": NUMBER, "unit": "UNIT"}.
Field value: {"value": 180, "unit": "mA"}
